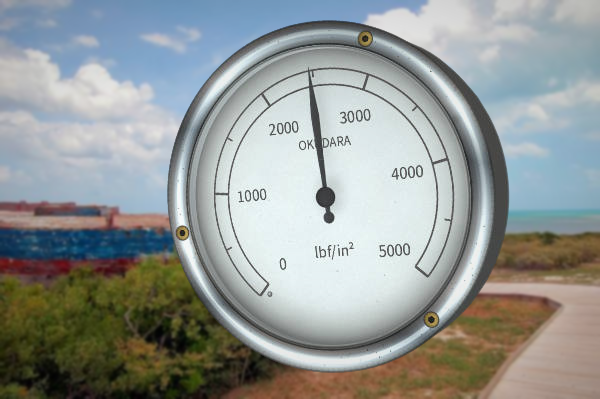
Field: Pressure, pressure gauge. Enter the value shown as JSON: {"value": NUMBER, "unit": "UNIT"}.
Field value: {"value": 2500, "unit": "psi"}
